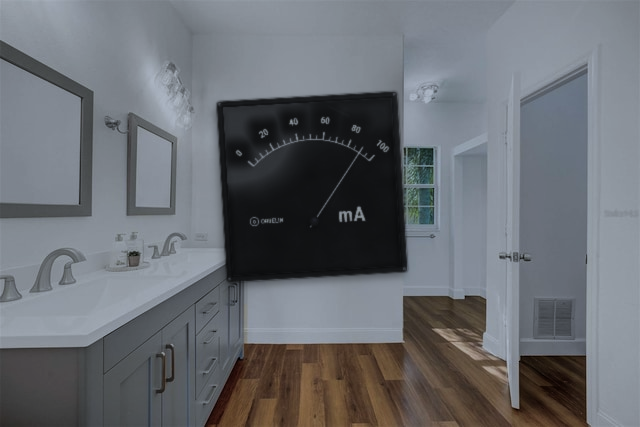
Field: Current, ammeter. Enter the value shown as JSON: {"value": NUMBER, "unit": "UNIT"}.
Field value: {"value": 90, "unit": "mA"}
